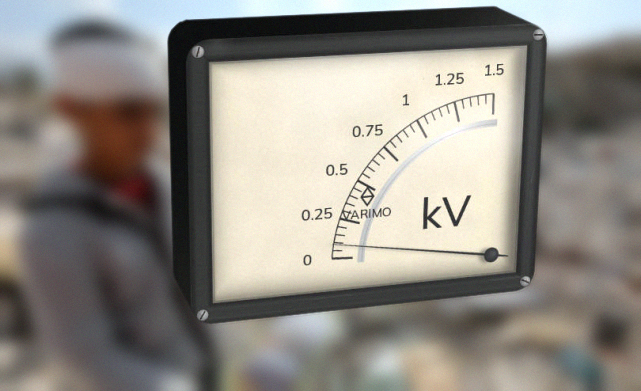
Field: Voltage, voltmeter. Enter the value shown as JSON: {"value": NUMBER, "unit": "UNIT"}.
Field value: {"value": 0.1, "unit": "kV"}
